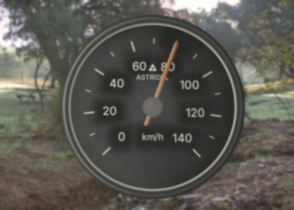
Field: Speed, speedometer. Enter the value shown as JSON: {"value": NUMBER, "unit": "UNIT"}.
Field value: {"value": 80, "unit": "km/h"}
